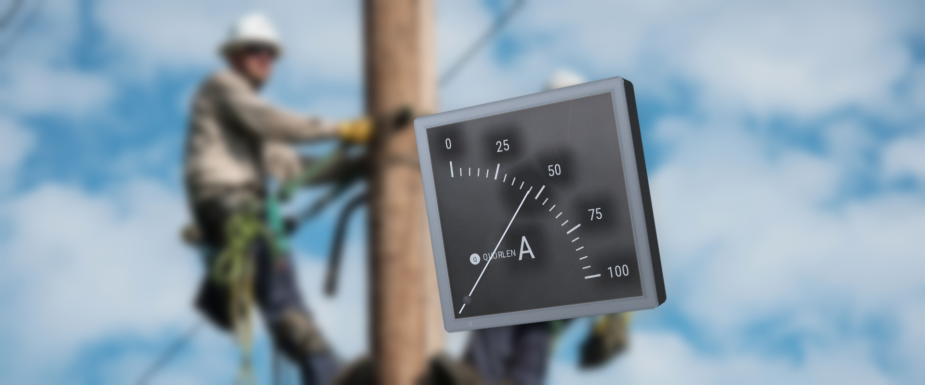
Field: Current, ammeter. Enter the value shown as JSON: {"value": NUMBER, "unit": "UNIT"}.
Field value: {"value": 45, "unit": "A"}
